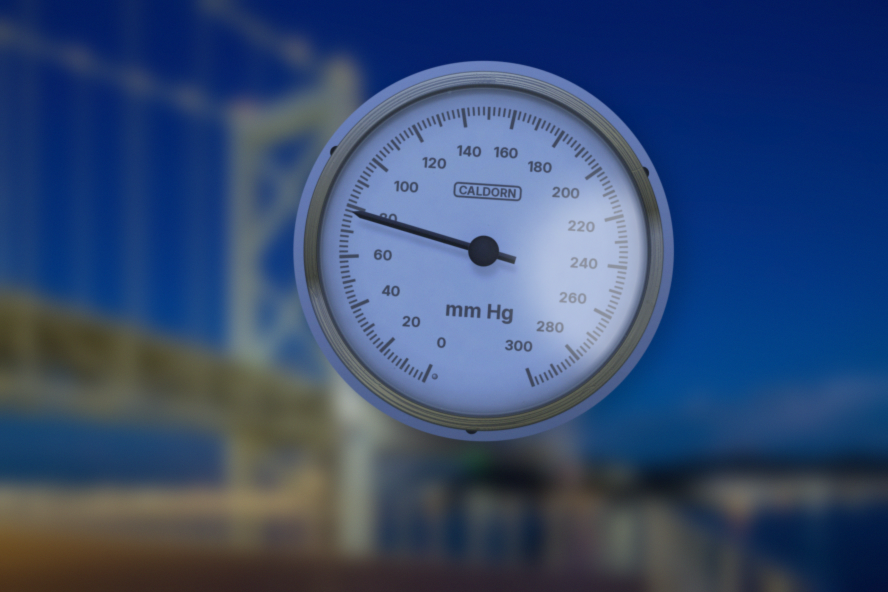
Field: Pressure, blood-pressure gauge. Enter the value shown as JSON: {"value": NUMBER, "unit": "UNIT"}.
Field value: {"value": 78, "unit": "mmHg"}
